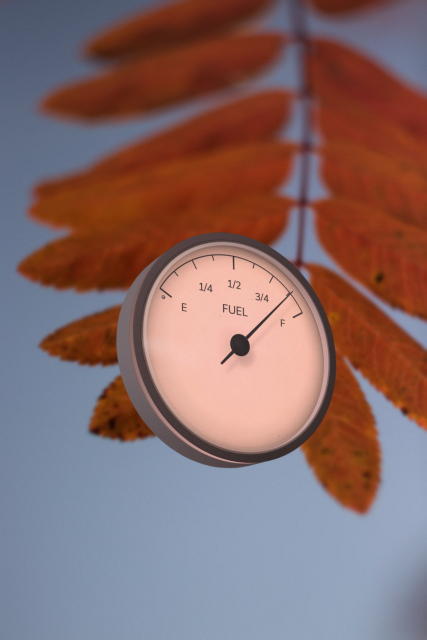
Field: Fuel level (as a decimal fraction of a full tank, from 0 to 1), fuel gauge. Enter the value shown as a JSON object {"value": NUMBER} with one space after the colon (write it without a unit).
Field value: {"value": 0.875}
